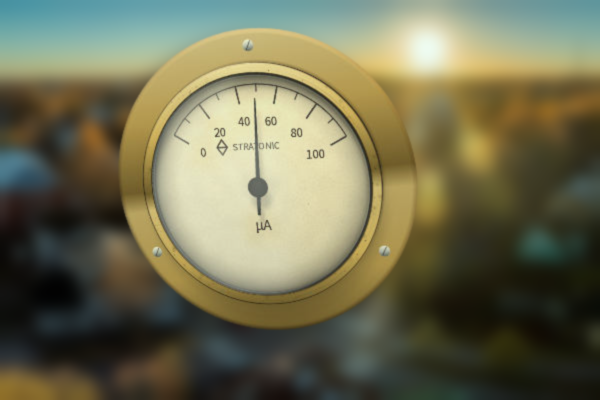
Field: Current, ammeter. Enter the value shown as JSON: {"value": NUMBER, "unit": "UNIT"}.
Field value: {"value": 50, "unit": "µA"}
